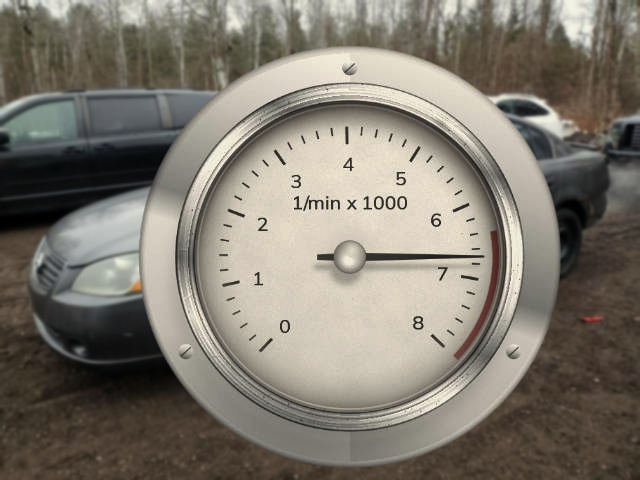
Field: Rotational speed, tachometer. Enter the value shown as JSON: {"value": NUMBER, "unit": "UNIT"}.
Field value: {"value": 6700, "unit": "rpm"}
